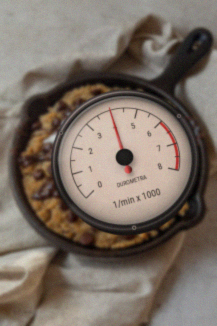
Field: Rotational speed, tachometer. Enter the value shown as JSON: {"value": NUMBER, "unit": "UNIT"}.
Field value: {"value": 4000, "unit": "rpm"}
